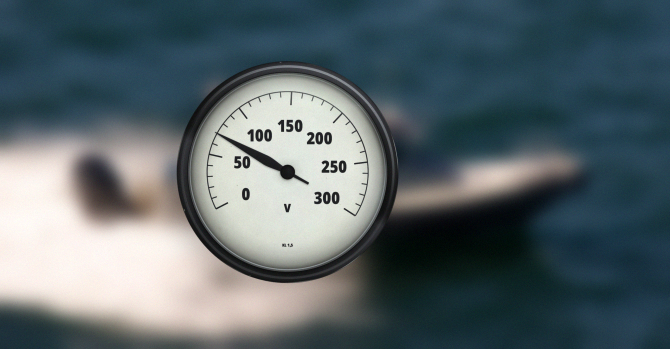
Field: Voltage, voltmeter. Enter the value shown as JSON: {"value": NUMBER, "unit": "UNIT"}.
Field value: {"value": 70, "unit": "V"}
